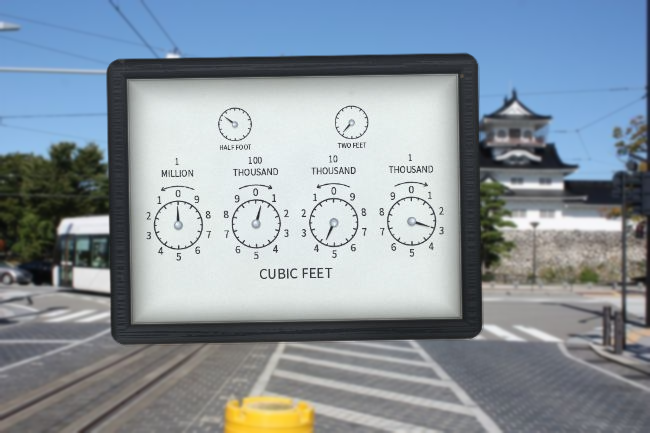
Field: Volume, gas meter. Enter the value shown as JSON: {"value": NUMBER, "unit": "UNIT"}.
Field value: {"value": 4300, "unit": "ft³"}
